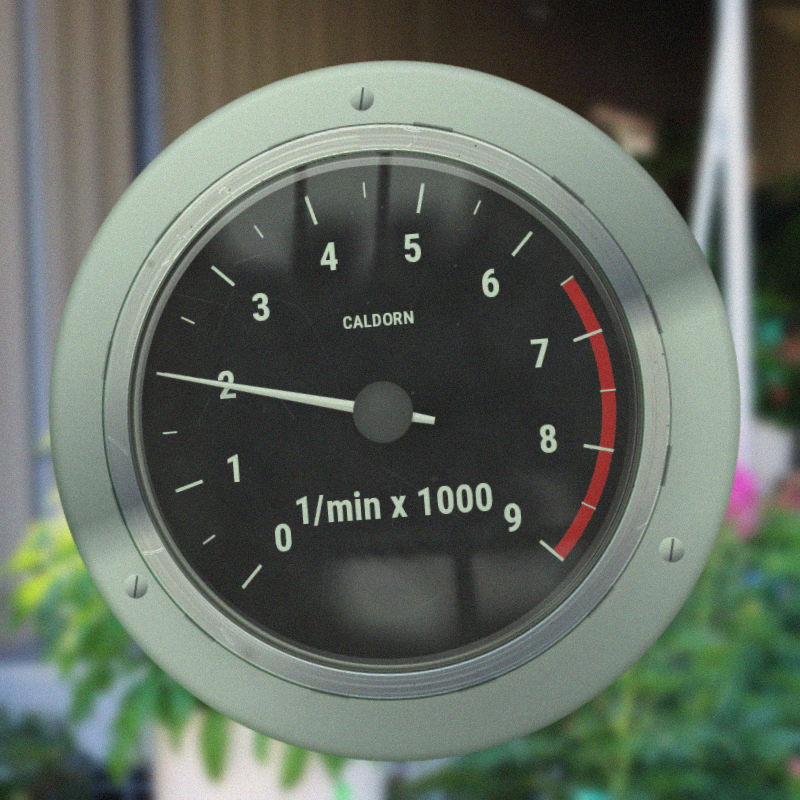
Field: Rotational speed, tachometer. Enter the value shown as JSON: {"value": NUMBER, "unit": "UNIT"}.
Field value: {"value": 2000, "unit": "rpm"}
